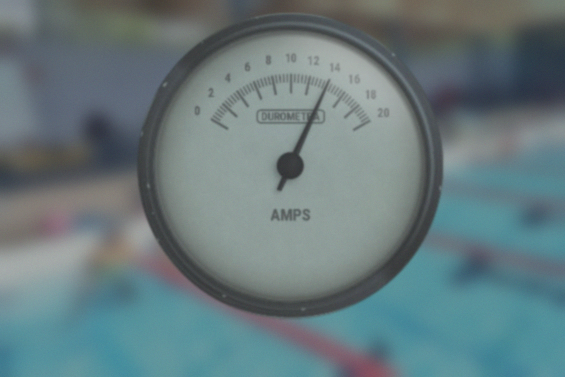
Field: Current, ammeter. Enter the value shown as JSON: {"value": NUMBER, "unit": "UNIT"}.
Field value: {"value": 14, "unit": "A"}
